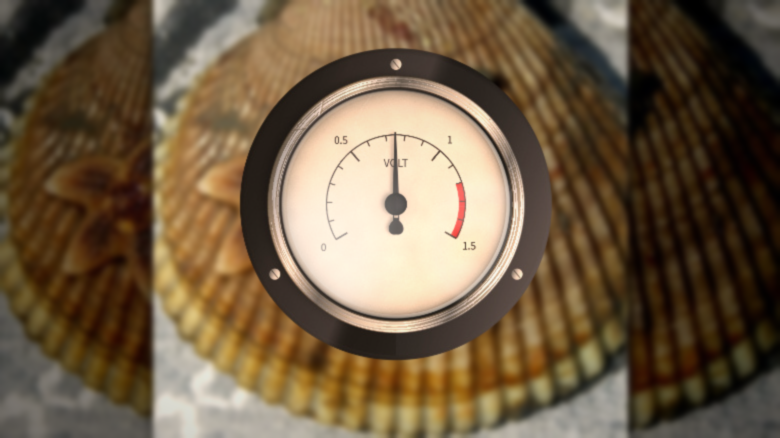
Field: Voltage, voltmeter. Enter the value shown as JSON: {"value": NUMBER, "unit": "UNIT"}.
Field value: {"value": 0.75, "unit": "V"}
